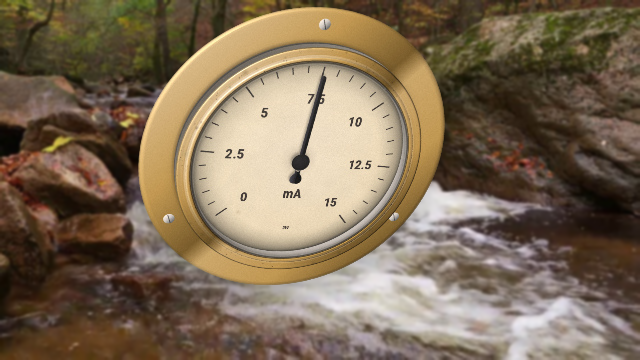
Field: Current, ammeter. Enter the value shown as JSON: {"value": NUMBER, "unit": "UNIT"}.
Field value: {"value": 7.5, "unit": "mA"}
